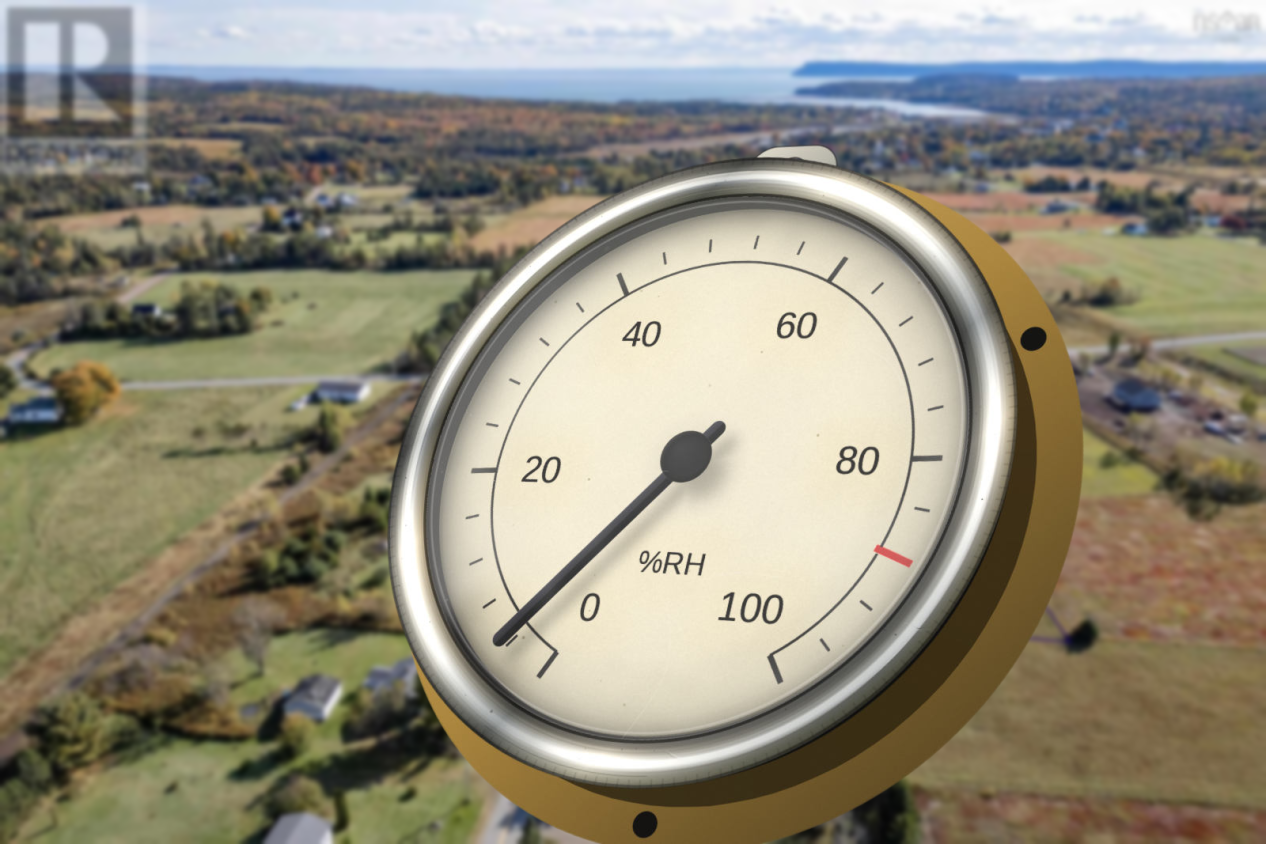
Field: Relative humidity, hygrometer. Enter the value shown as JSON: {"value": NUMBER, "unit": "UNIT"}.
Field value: {"value": 4, "unit": "%"}
